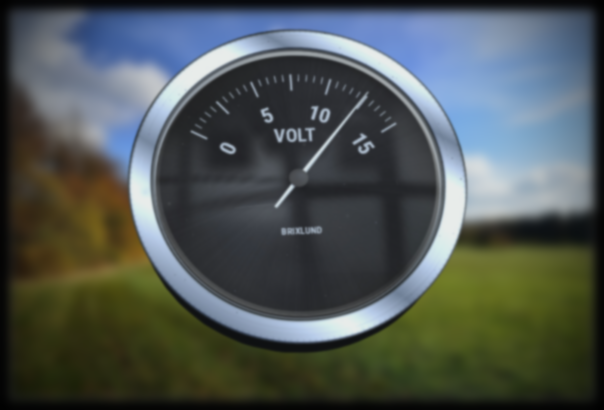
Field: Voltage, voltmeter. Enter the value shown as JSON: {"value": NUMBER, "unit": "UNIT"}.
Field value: {"value": 12.5, "unit": "V"}
